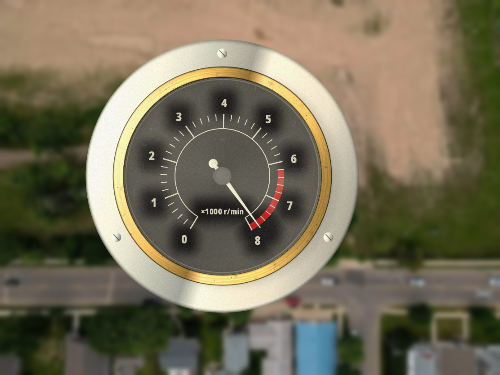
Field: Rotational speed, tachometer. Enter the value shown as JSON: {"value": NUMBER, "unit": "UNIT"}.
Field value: {"value": 7800, "unit": "rpm"}
